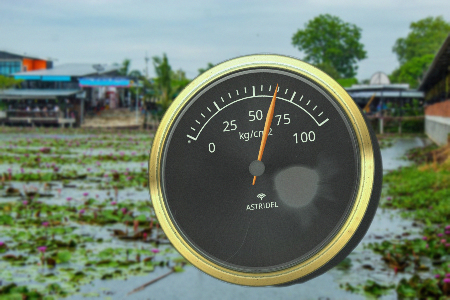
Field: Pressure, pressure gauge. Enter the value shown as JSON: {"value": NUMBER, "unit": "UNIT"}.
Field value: {"value": 65, "unit": "kg/cm²"}
